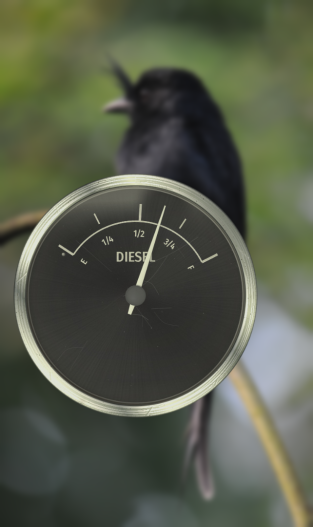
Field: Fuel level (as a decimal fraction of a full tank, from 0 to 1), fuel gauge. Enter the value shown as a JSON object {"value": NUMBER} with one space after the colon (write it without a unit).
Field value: {"value": 0.625}
